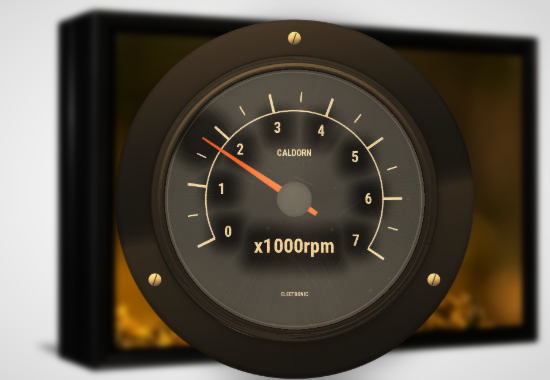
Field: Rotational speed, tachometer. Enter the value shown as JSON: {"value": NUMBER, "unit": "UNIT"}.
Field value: {"value": 1750, "unit": "rpm"}
